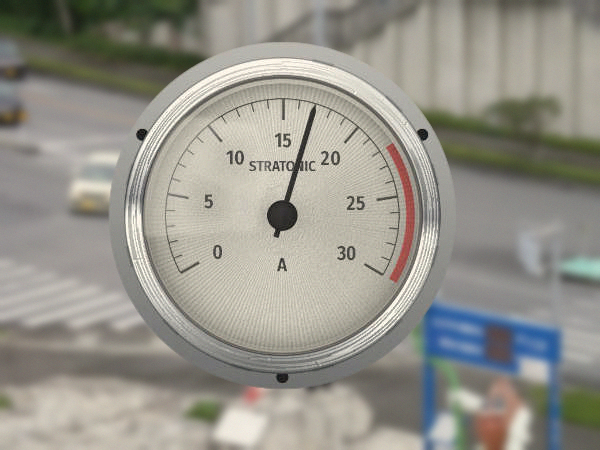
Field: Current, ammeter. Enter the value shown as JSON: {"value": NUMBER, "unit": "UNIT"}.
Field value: {"value": 17, "unit": "A"}
